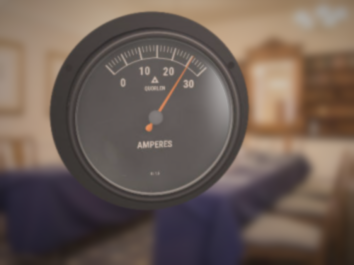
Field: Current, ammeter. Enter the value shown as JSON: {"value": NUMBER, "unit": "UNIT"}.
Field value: {"value": 25, "unit": "A"}
